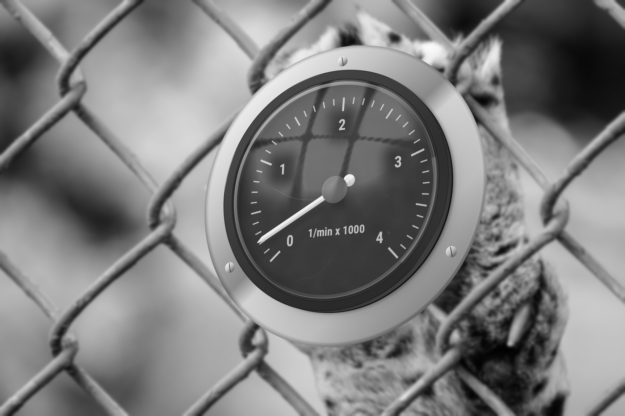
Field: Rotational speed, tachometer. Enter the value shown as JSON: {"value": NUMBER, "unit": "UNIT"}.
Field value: {"value": 200, "unit": "rpm"}
